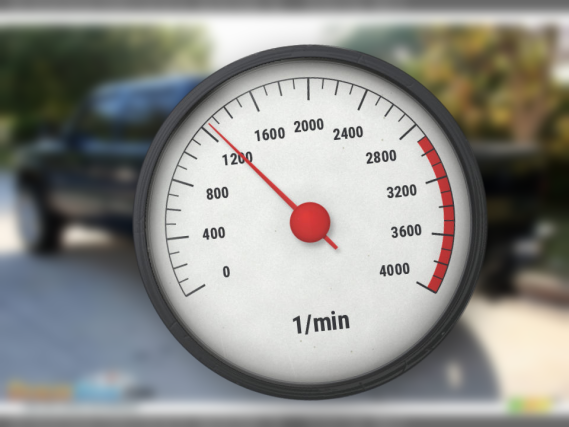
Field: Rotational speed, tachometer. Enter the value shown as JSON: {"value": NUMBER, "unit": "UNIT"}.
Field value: {"value": 1250, "unit": "rpm"}
